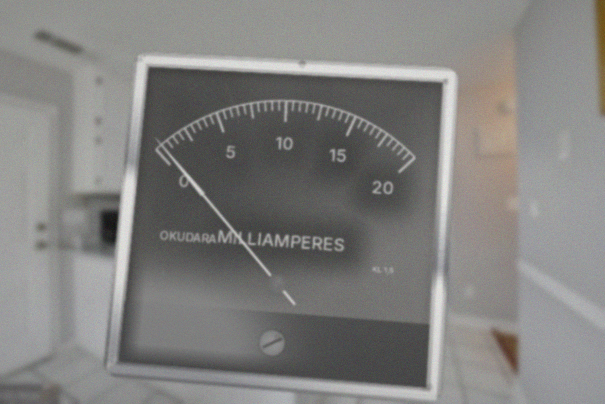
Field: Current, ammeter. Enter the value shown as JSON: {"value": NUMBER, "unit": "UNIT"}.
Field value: {"value": 0.5, "unit": "mA"}
